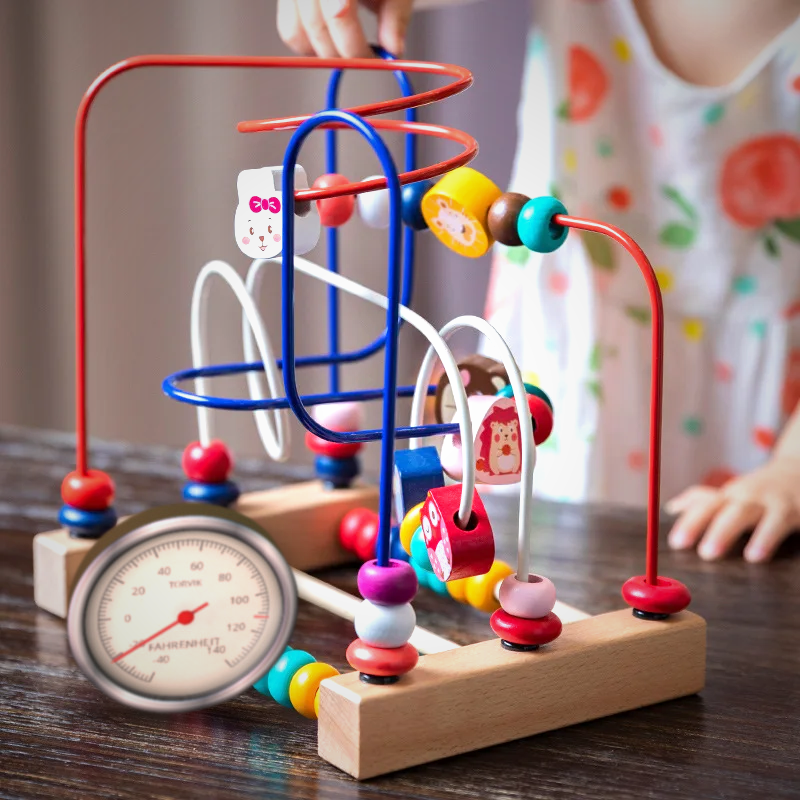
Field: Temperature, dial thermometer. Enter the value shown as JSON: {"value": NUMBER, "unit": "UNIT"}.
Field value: {"value": -20, "unit": "°F"}
